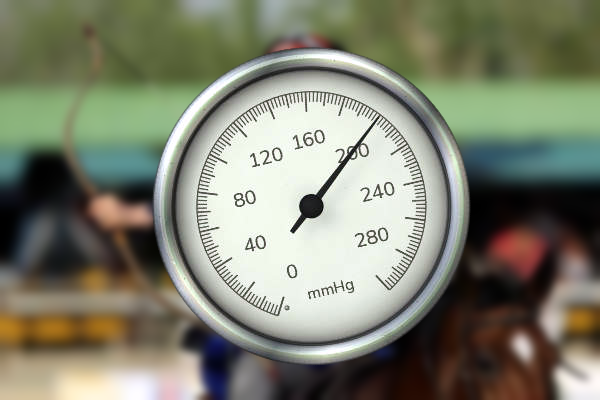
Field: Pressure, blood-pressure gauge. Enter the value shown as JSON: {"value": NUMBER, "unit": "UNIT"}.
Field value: {"value": 200, "unit": "mmHg"}
